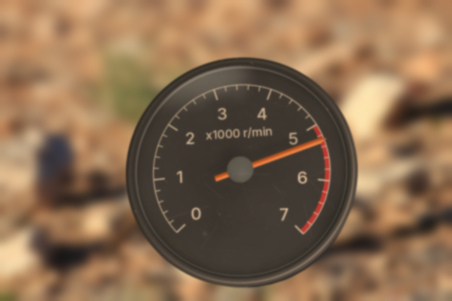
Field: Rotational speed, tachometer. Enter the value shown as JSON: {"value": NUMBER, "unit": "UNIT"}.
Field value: {"value": 5300, "unit": "rpm"}
